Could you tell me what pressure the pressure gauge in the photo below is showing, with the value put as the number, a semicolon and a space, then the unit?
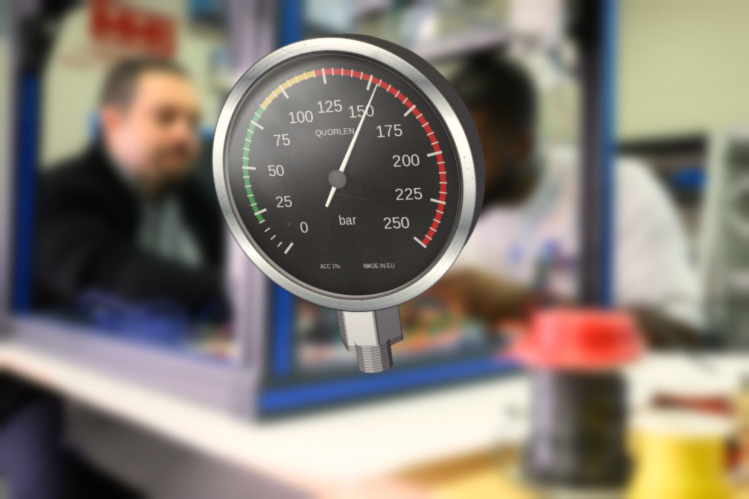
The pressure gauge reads 155; bar
